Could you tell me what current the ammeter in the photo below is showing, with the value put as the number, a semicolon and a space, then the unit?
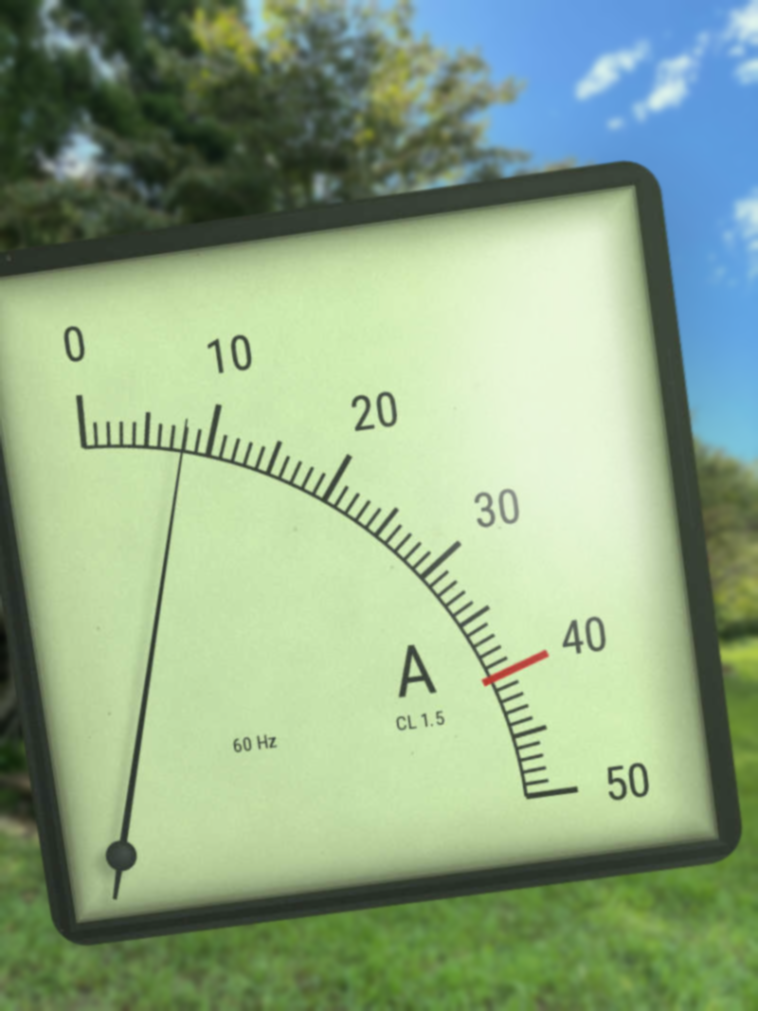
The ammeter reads 8; A
